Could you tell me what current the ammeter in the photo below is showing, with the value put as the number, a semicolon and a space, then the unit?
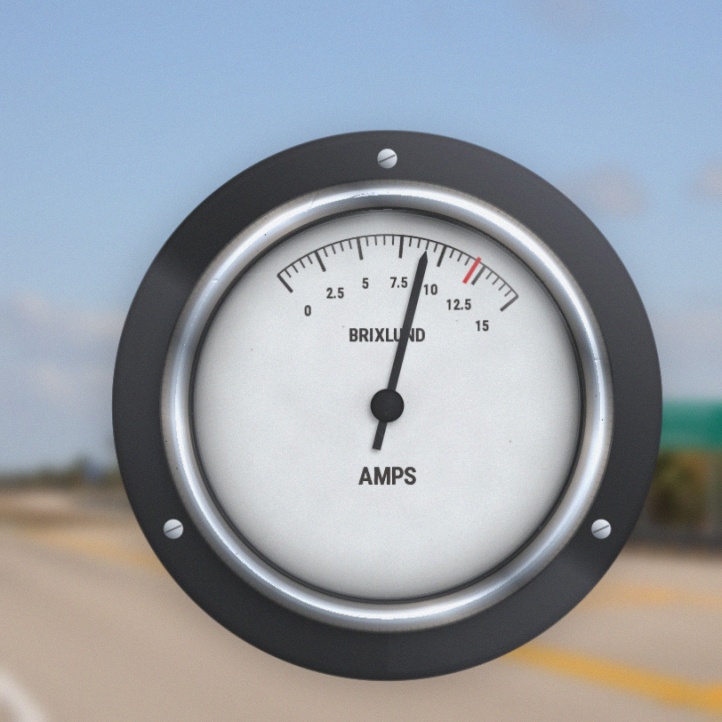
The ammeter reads 9; A
